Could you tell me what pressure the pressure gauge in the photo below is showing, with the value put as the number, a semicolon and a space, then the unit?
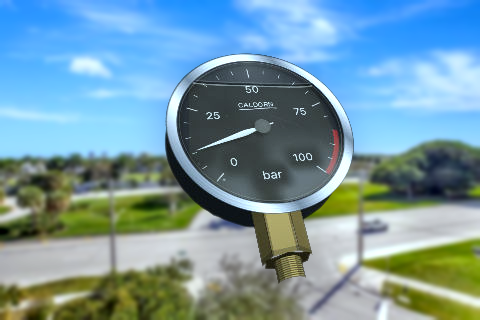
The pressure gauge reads 10; bar
